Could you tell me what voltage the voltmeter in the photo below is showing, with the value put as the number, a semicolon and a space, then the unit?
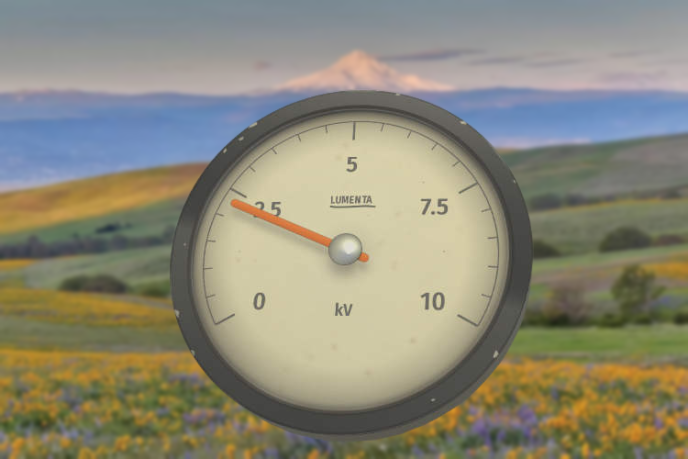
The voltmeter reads 2.25; kV
